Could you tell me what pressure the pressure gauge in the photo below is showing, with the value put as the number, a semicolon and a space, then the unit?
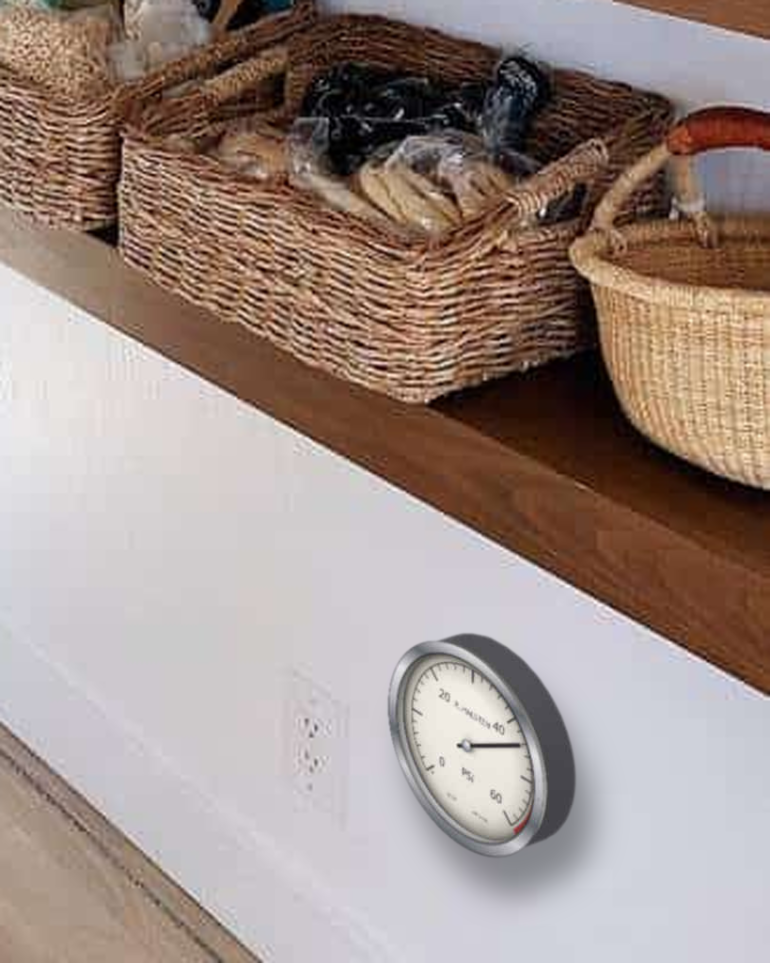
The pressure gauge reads 44; psi
